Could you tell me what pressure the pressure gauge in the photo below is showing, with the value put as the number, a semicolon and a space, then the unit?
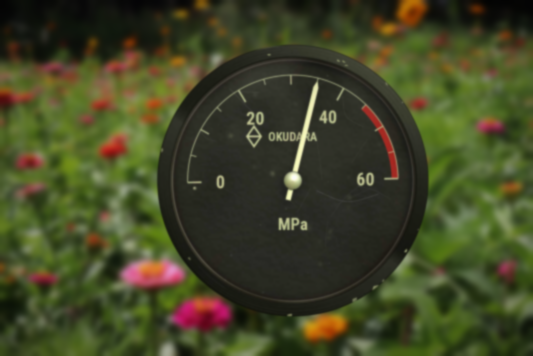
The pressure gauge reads 35; MPa
